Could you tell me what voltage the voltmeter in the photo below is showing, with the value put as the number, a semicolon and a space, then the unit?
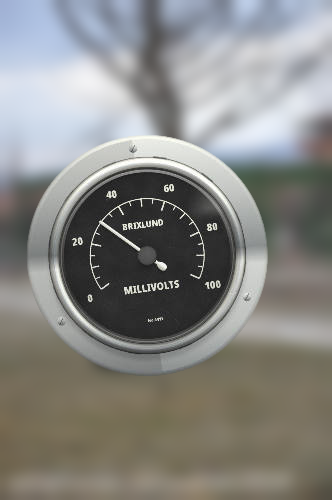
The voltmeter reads 30; mV
